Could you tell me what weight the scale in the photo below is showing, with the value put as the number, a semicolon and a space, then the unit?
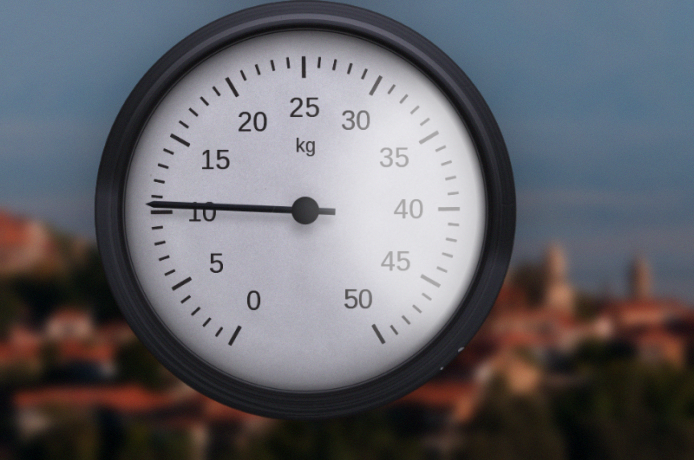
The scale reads 10.5; kg
